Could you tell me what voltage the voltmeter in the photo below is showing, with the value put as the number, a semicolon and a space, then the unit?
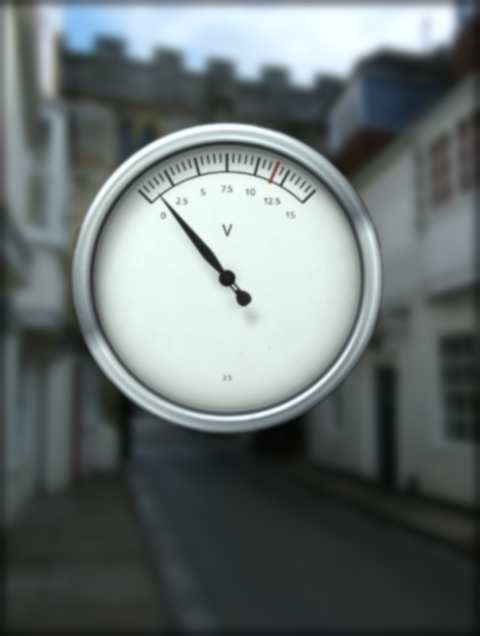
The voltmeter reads 1; V
